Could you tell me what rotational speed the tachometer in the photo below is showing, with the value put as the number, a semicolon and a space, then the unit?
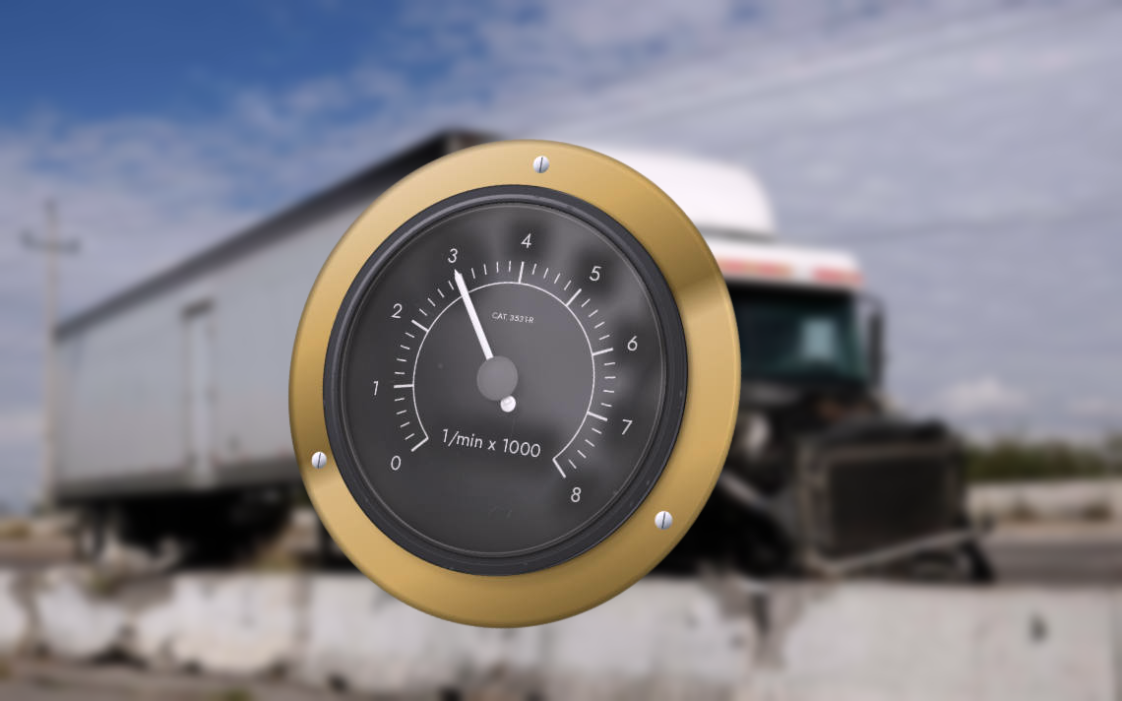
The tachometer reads 3000; rpm
